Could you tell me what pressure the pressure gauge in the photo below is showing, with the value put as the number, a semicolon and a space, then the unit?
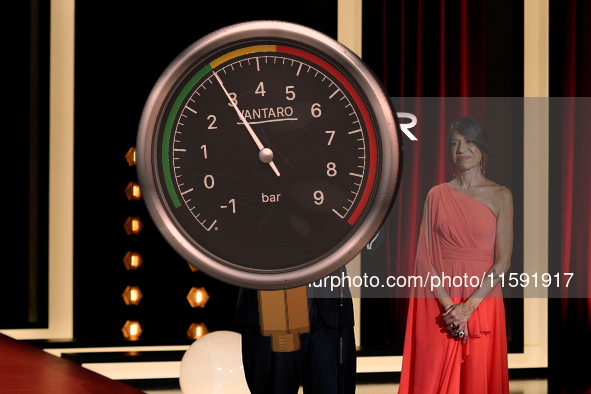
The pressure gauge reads 3; bar
